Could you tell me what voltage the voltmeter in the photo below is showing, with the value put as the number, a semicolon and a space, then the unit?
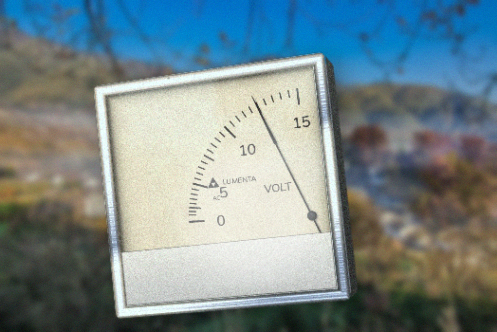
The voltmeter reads 12.5; V
